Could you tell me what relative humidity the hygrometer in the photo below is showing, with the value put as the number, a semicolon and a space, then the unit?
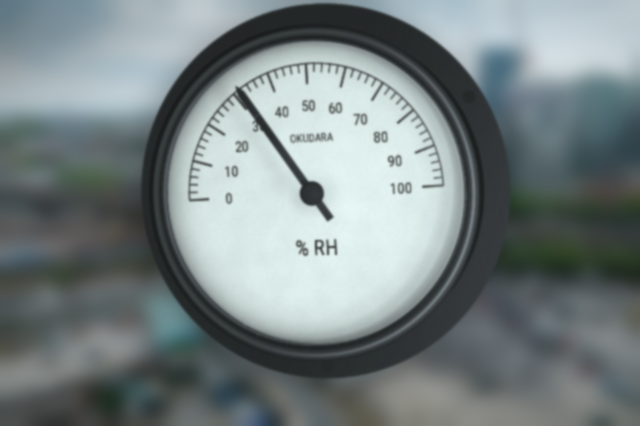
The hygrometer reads 32; %
